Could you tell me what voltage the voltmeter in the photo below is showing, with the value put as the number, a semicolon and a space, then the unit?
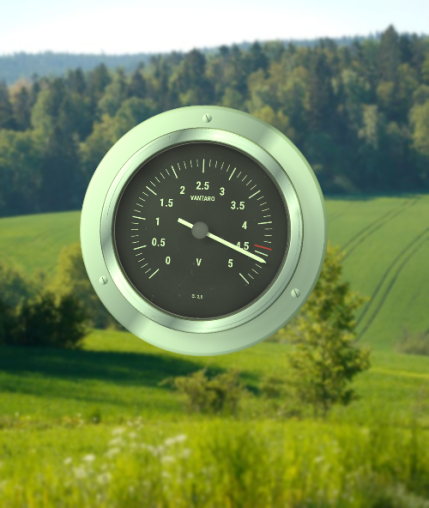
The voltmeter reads 4.6; V
